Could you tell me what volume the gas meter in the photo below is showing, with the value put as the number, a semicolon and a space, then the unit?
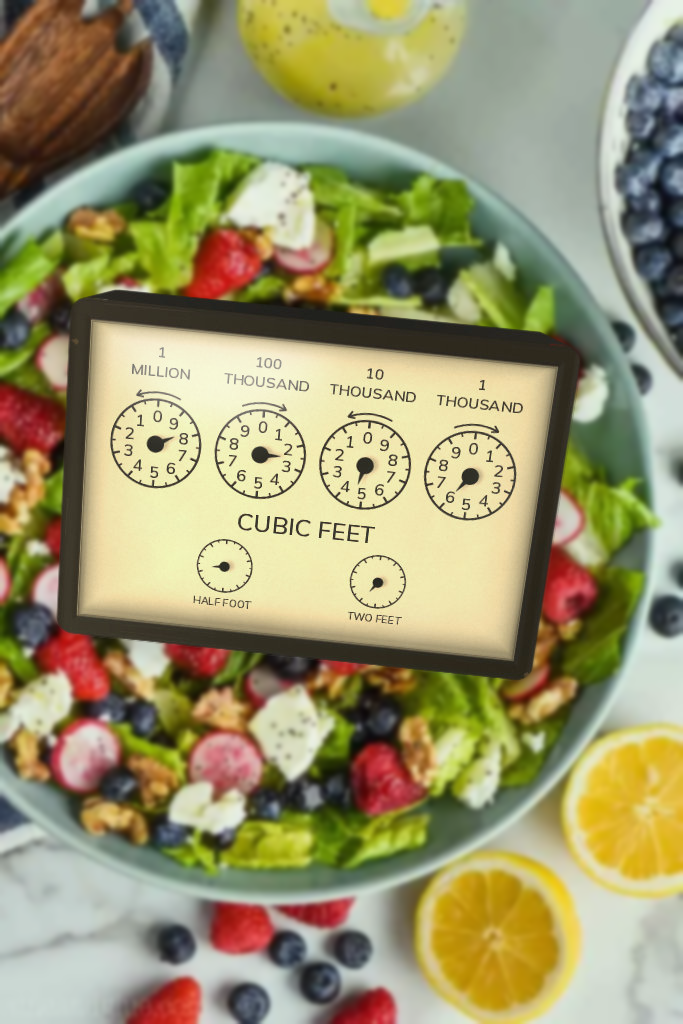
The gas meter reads 824600; ft³
